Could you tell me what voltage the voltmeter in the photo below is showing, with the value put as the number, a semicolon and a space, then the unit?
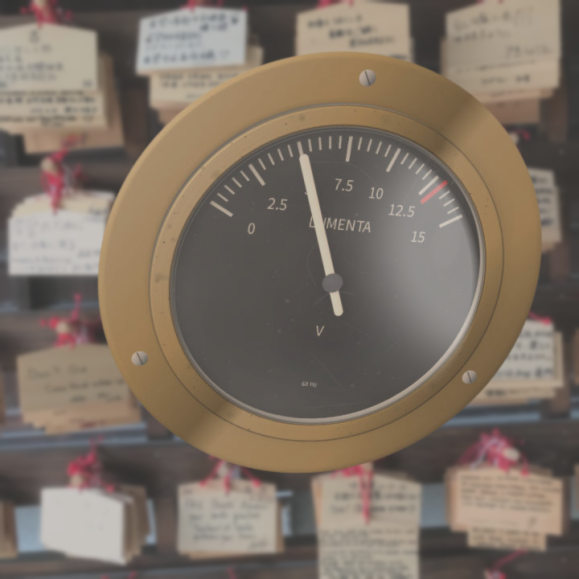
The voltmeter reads 5; V
